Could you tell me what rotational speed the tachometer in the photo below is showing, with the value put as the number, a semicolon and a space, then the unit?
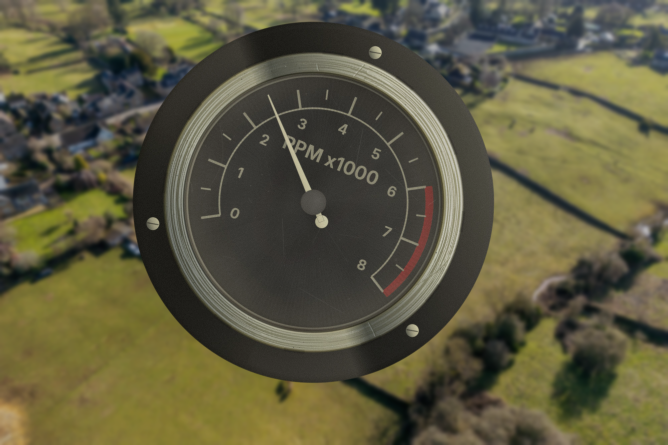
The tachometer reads 2500; rpm
